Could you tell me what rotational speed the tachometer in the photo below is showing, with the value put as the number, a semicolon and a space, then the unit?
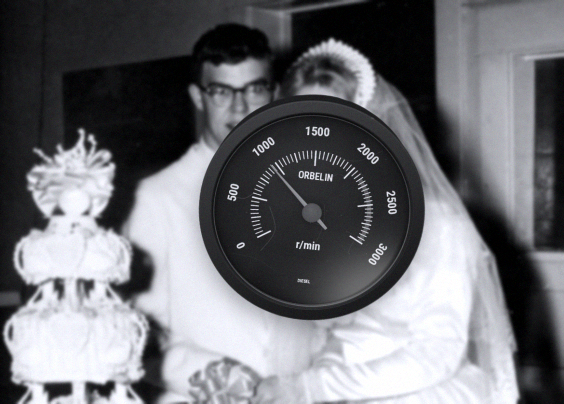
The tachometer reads 950; rpm
